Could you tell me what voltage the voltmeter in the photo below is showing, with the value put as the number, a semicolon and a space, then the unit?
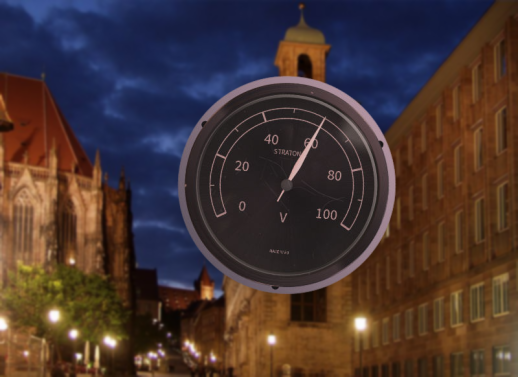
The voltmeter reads 60; V
